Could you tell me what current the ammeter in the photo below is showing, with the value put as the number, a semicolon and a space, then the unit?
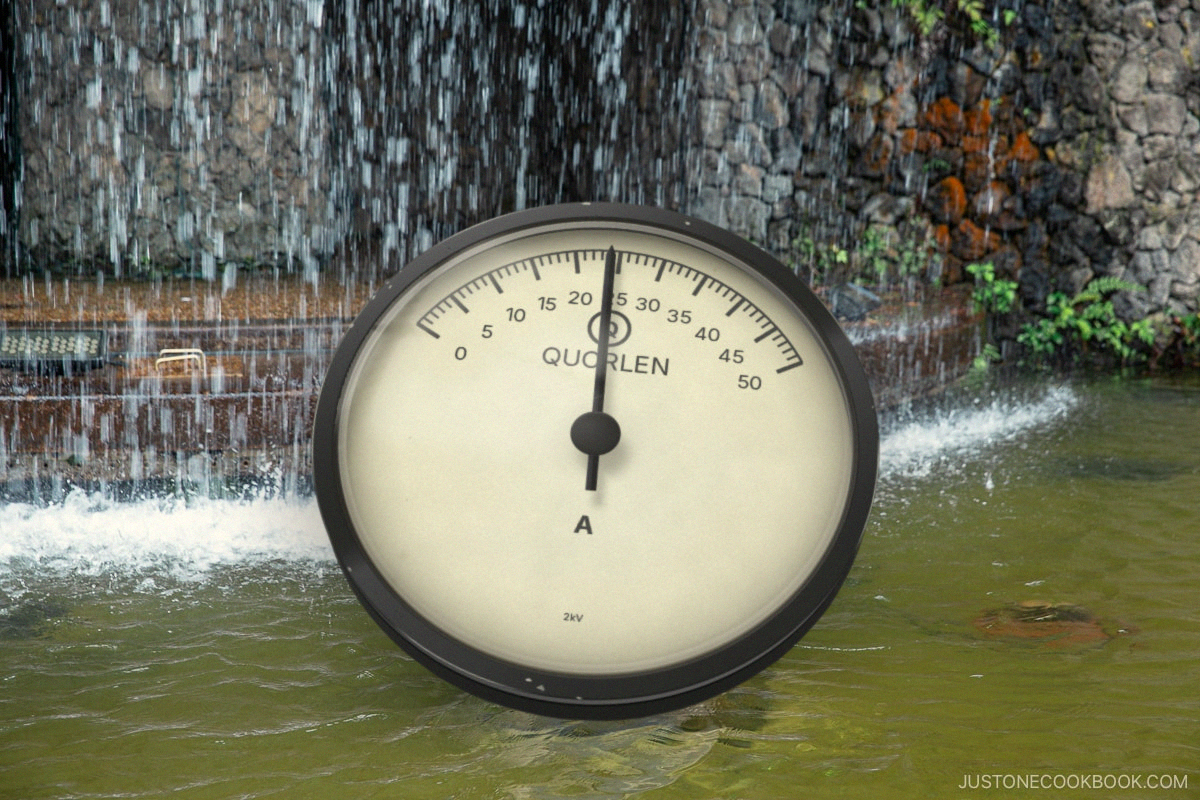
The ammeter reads 24; A
